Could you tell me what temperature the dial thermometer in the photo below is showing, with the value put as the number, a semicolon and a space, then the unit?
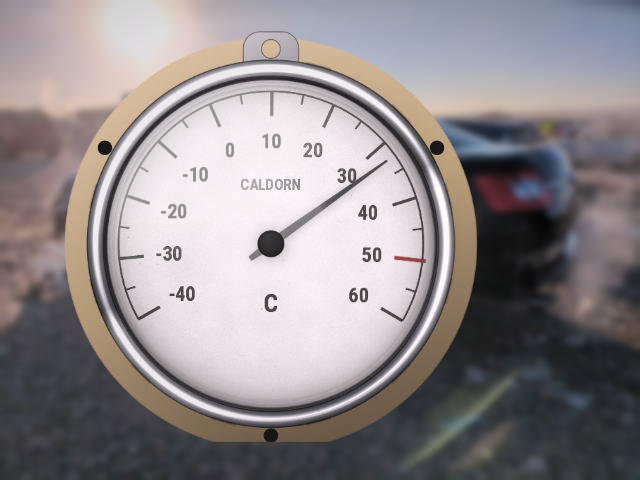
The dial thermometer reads 32.5; °C
